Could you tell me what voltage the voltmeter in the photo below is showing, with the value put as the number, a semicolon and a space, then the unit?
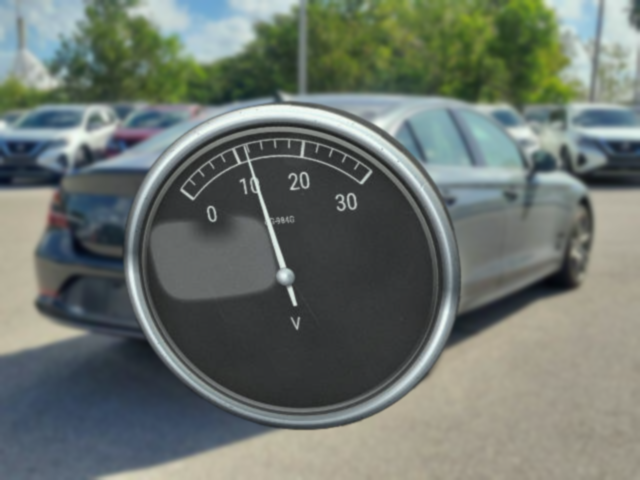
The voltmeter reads 12; V
